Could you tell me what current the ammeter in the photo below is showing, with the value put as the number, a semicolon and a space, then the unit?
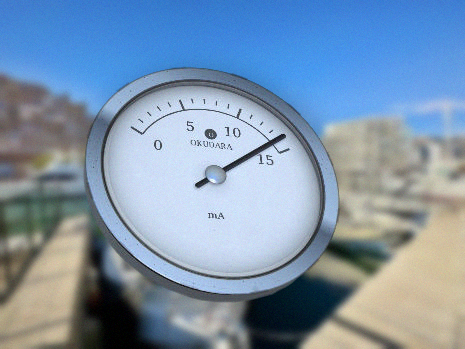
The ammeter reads 14; mA
